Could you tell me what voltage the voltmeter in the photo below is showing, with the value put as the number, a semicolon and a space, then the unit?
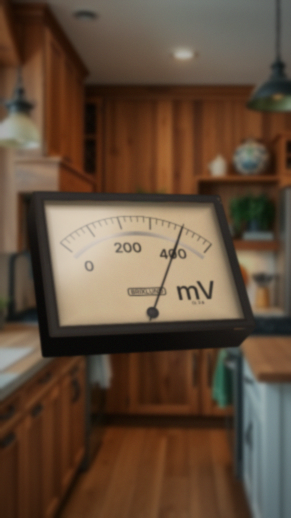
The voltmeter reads 400; mV
